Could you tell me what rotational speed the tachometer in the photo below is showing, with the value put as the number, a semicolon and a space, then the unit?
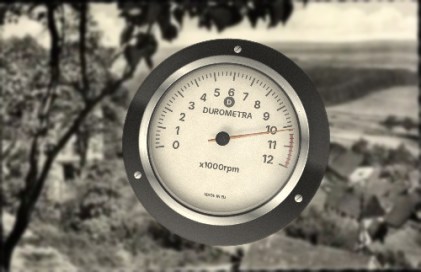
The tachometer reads 10200; rpm
